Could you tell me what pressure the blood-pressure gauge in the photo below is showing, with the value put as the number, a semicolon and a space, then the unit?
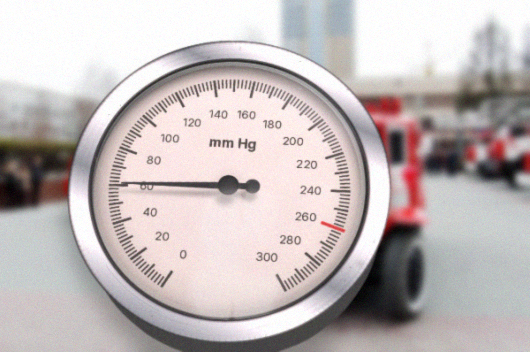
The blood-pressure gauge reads 60; mmHg
